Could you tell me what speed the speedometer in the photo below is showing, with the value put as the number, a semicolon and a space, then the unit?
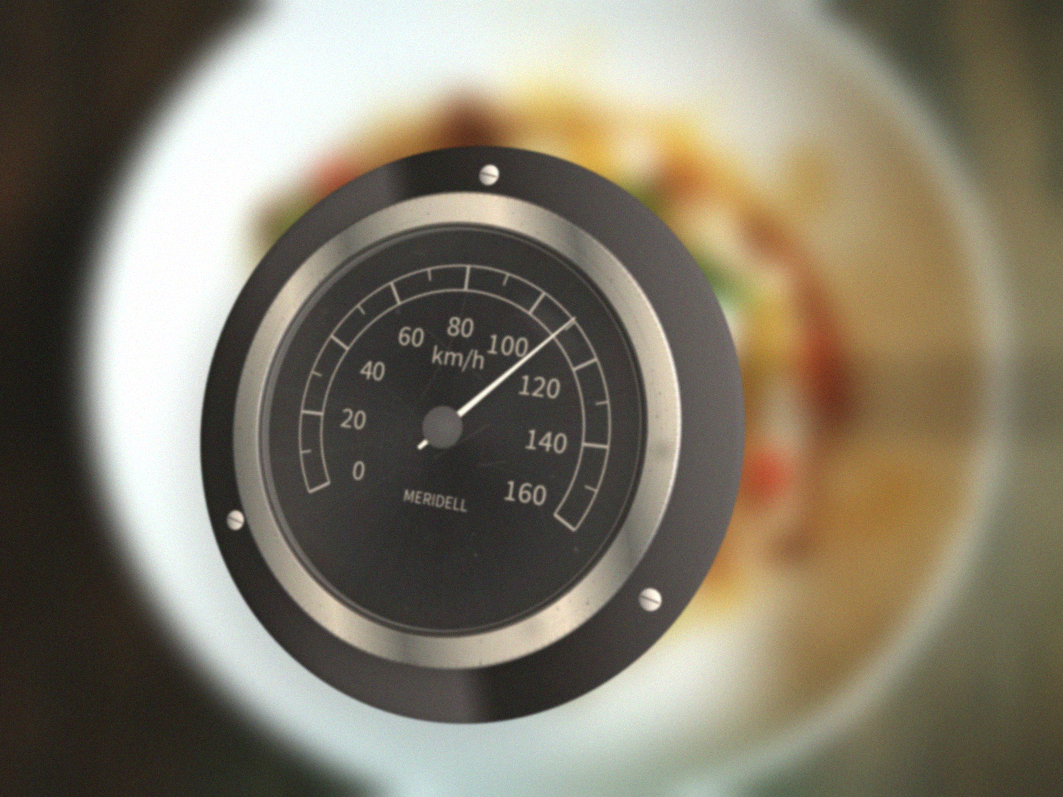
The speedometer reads 110; km/h
